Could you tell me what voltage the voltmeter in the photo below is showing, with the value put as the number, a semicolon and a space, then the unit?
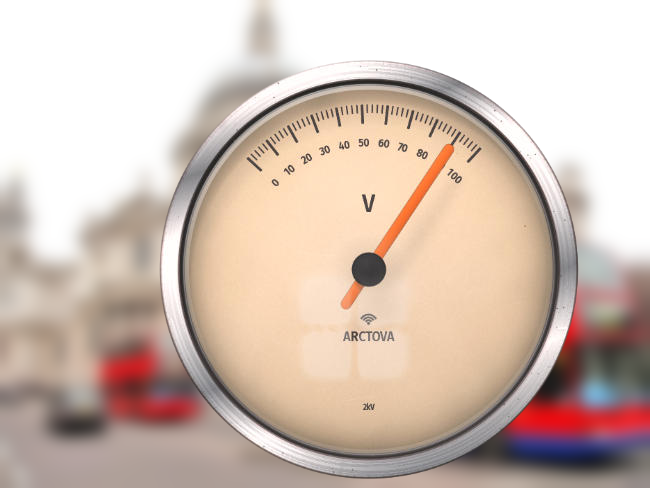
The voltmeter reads 90; V
